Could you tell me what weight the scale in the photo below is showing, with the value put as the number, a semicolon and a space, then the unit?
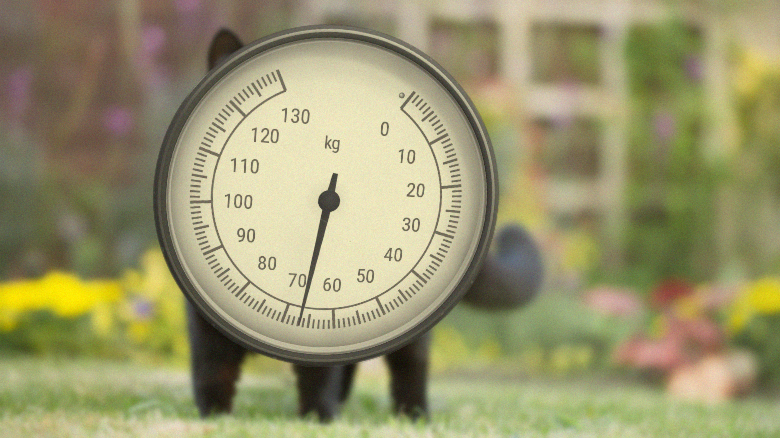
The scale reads 67; kg
